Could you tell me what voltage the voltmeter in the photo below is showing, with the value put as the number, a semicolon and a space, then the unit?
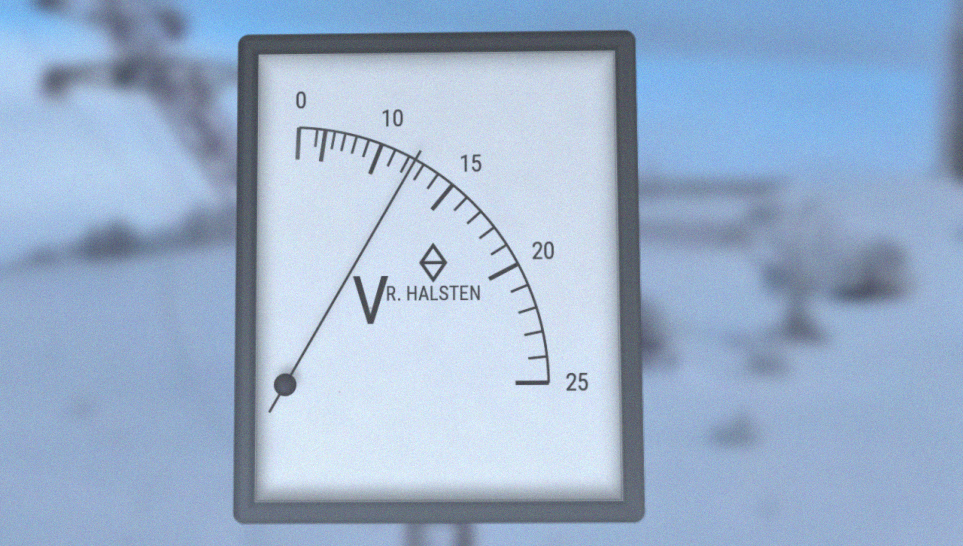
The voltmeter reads 12.5; V
